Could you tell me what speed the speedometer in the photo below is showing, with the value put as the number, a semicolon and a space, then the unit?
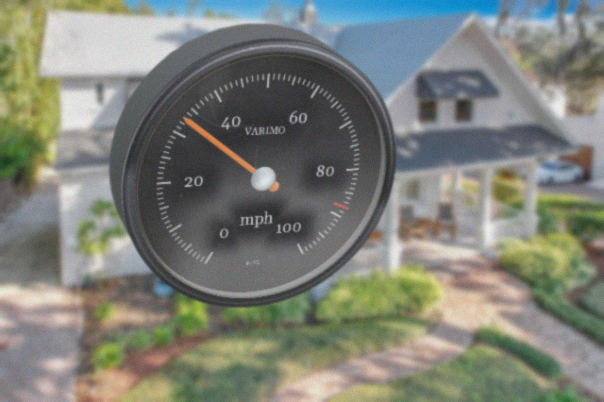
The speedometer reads 33; mph
